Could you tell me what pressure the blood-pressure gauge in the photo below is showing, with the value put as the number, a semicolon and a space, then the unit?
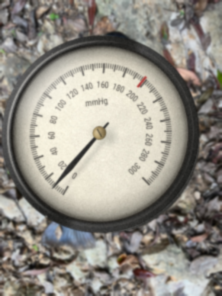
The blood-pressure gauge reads 10; mmHg
